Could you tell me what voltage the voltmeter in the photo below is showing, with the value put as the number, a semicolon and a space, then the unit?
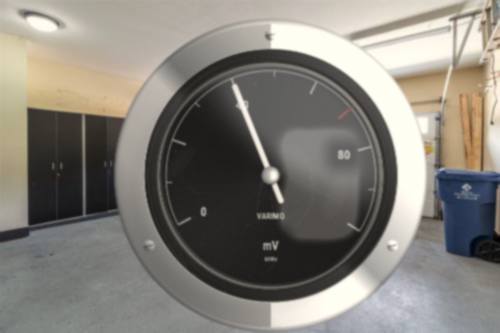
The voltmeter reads 40; mV
